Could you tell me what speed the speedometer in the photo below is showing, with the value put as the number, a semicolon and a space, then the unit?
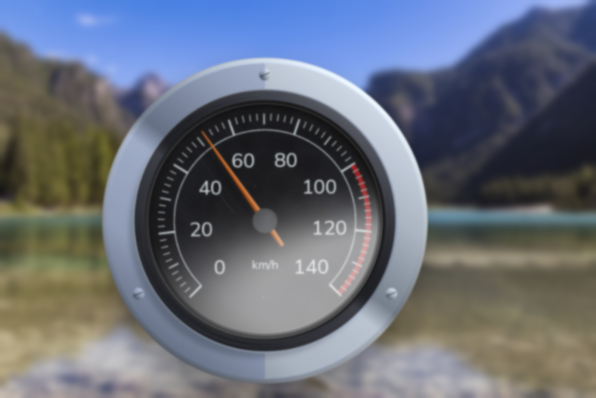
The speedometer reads 52; km/h
